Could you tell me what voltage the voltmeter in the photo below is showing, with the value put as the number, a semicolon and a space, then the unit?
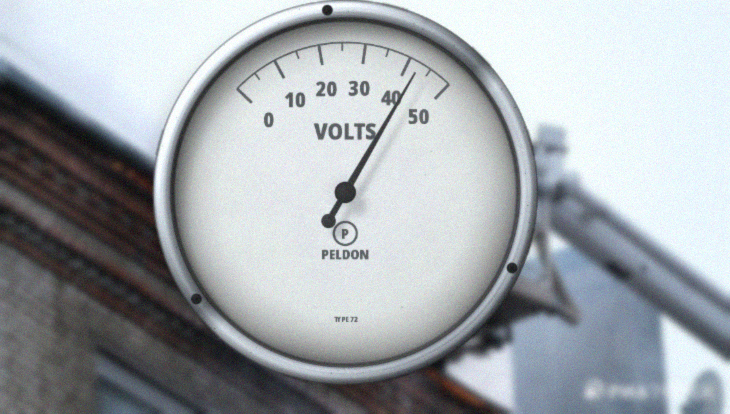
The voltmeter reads 42.5; V
